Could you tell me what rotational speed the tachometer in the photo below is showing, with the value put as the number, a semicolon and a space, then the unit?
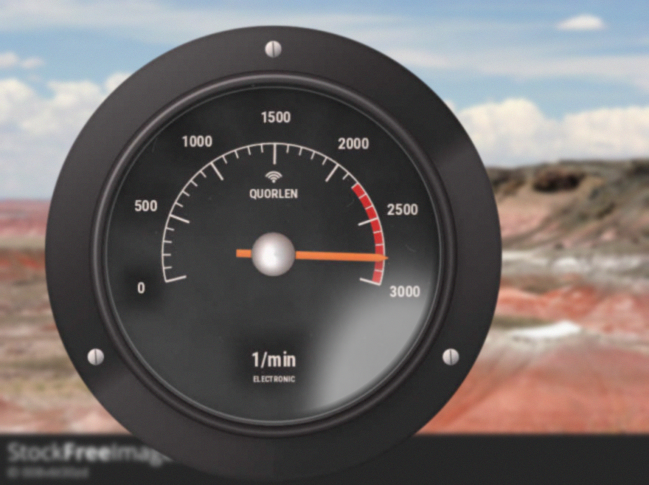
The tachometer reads 2800; rpm
